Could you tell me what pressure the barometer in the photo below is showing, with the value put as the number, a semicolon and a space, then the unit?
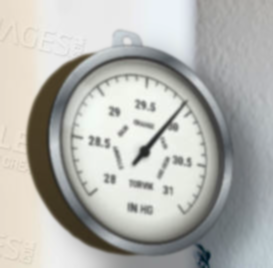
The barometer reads 29.9; inHg
